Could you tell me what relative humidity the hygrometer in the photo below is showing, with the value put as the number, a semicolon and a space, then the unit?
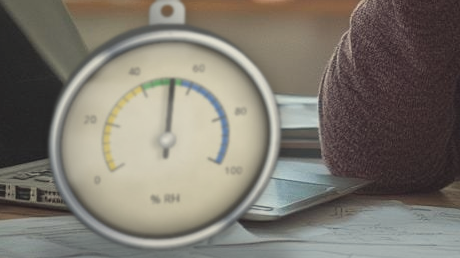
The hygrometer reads 52; %
